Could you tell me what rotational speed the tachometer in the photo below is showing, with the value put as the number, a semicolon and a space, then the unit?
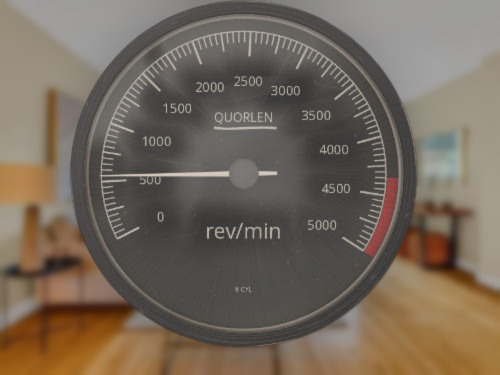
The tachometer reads 550; rpm
